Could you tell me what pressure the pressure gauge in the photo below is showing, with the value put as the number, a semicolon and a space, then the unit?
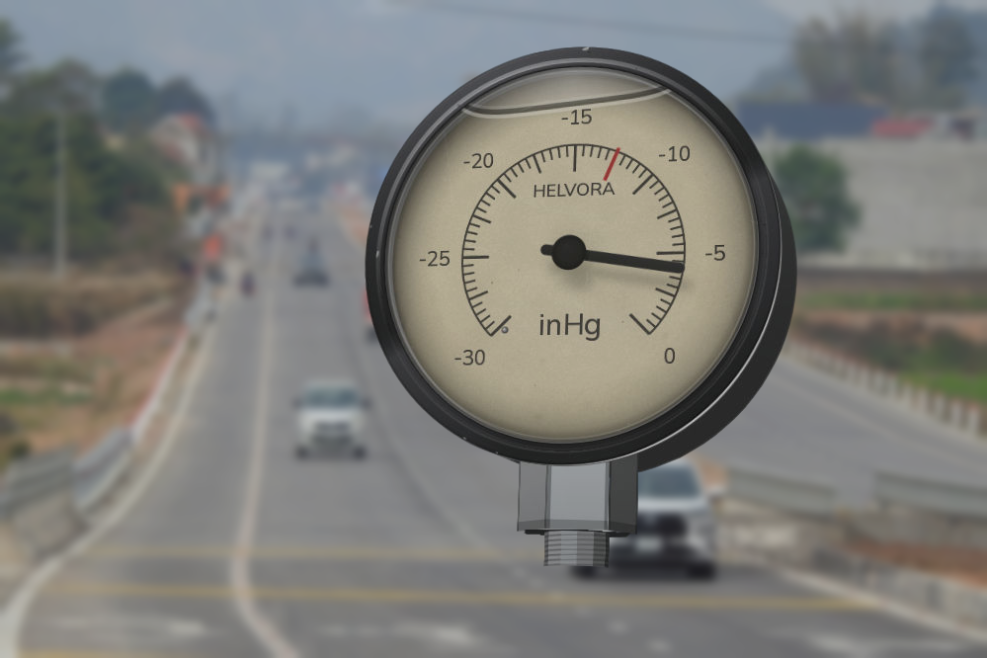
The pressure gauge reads -4; inHg
